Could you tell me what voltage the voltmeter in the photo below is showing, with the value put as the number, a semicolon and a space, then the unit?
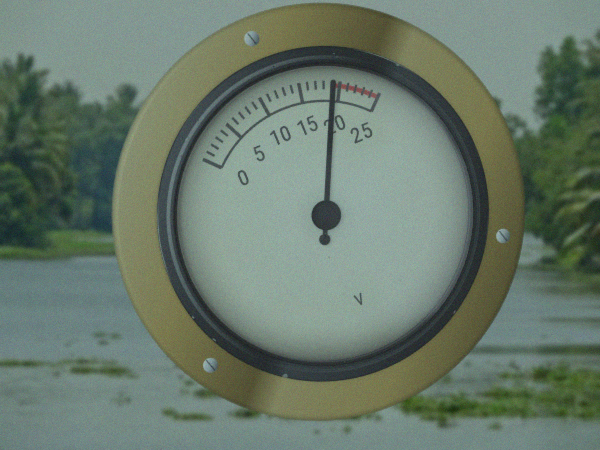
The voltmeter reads 19; V
